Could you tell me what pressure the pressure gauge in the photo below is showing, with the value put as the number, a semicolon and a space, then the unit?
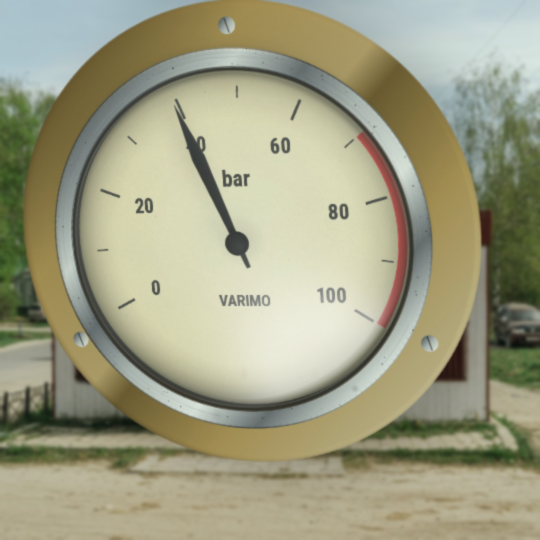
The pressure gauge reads 40; bar
